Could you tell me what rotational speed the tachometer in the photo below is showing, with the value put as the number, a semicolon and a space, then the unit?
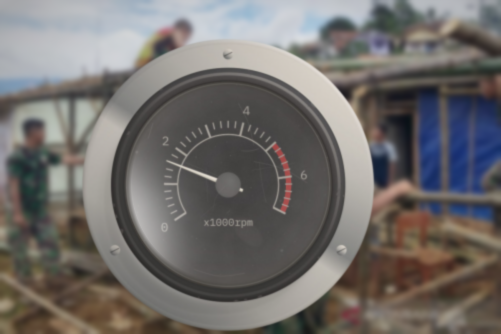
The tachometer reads 1600; rpm
